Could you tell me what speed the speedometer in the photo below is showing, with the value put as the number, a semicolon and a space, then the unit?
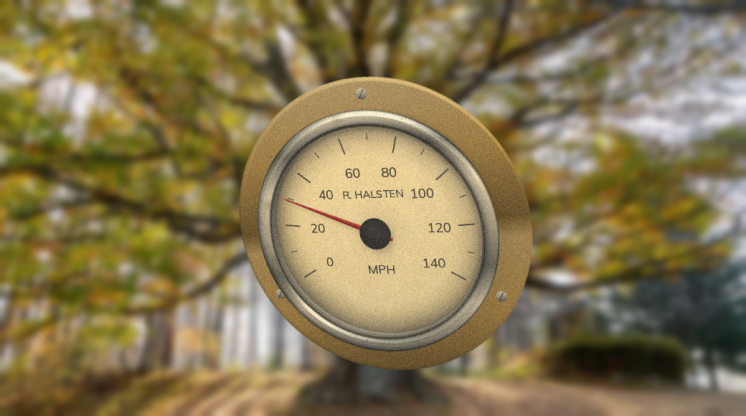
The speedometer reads 30; mph
